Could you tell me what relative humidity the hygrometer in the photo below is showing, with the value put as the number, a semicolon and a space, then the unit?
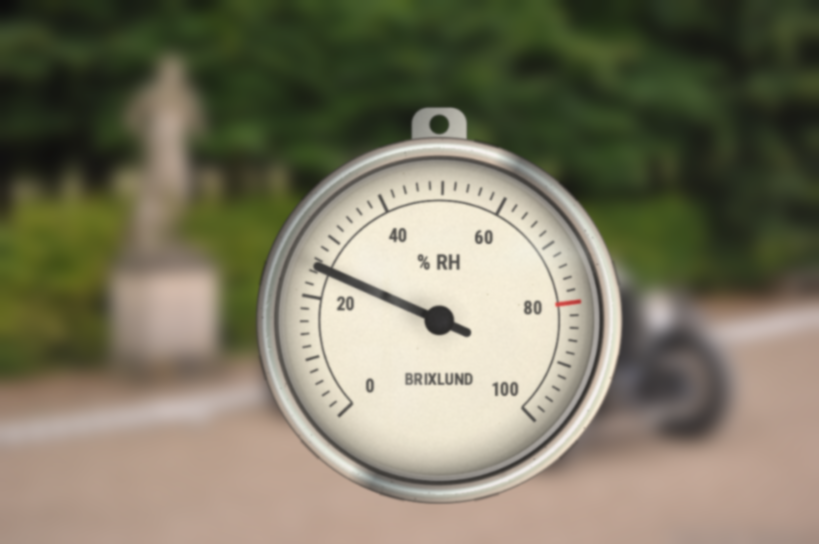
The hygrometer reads 25; %
